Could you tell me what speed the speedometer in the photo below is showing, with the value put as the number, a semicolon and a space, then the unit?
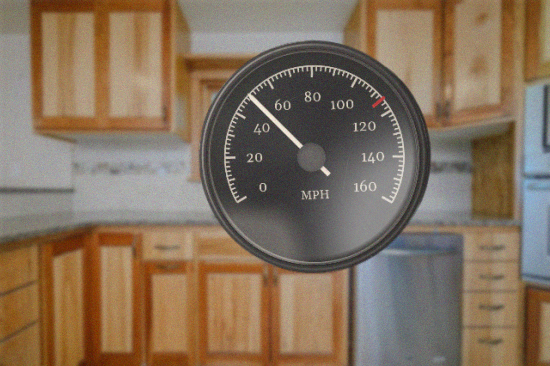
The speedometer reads 50; mph
